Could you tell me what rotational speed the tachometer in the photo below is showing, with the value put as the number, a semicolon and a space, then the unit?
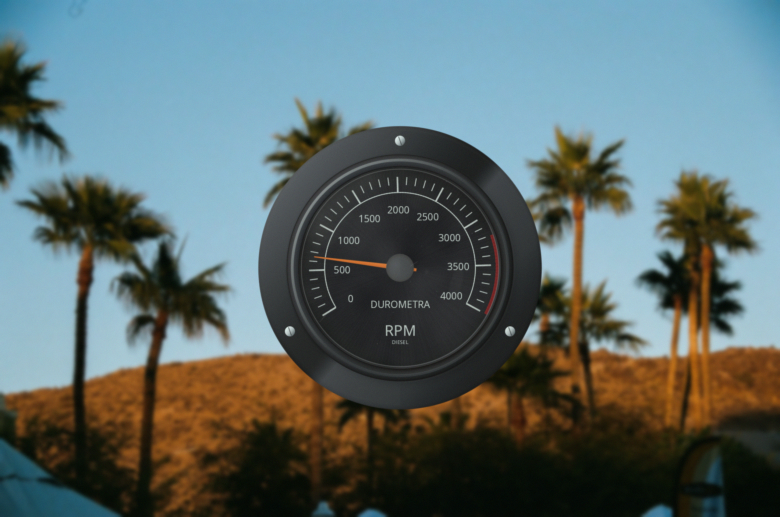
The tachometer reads 650; rpm
